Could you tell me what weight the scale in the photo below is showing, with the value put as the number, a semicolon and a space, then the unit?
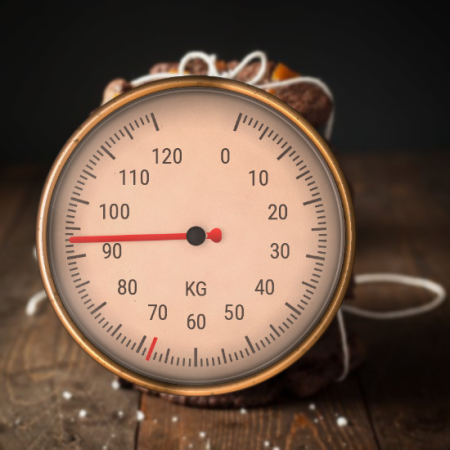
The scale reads 93; kg
